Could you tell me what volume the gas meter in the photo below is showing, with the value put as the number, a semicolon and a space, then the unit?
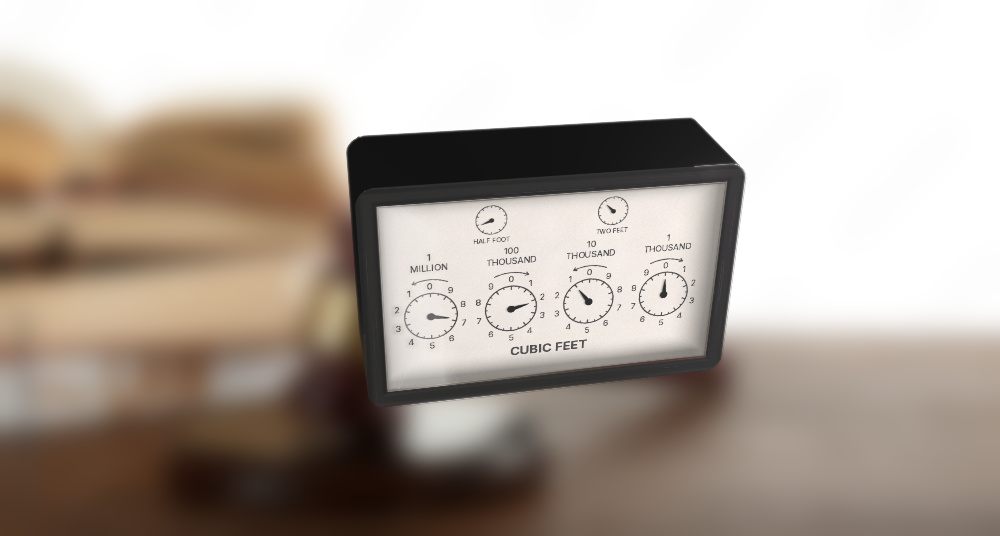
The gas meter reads 721000; ft³
